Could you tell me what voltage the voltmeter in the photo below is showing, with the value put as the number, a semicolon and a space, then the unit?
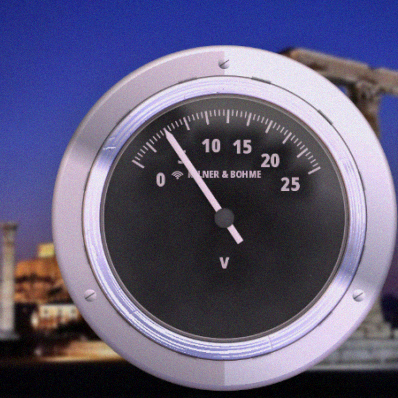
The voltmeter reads 5; V
